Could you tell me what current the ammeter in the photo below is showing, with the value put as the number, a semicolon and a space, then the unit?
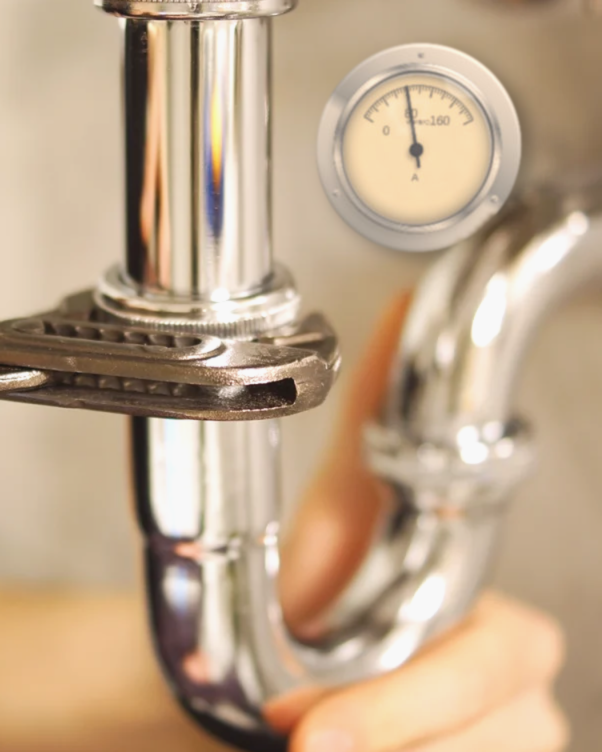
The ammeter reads 80; A
